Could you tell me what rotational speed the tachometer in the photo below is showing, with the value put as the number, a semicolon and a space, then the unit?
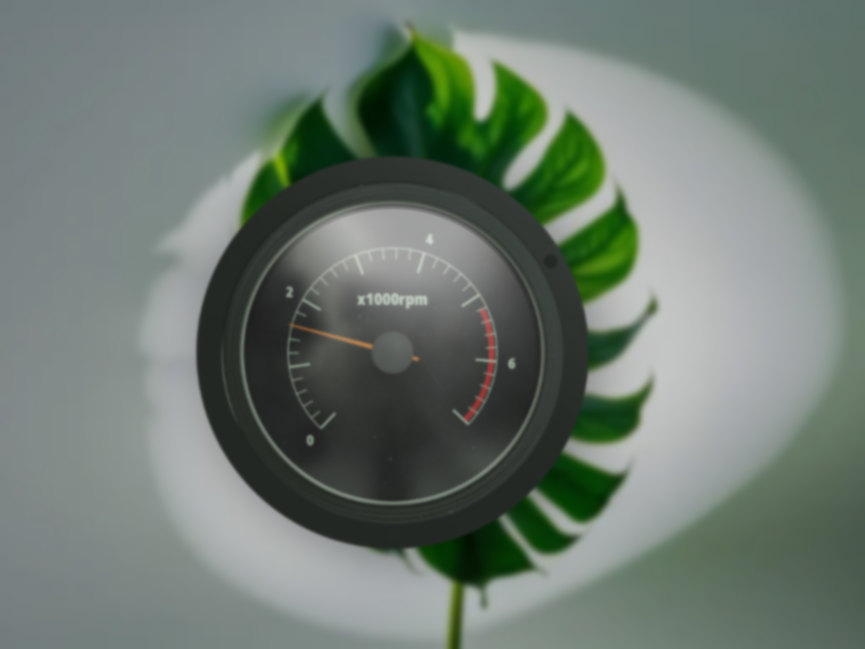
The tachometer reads 1600; rpm
